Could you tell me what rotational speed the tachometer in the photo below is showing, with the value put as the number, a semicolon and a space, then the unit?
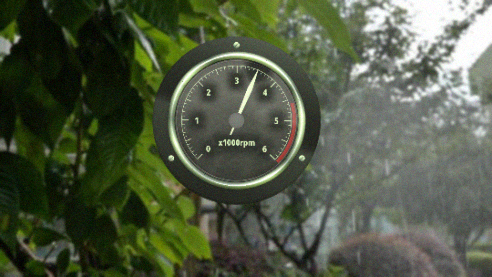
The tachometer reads 3500; rpm
